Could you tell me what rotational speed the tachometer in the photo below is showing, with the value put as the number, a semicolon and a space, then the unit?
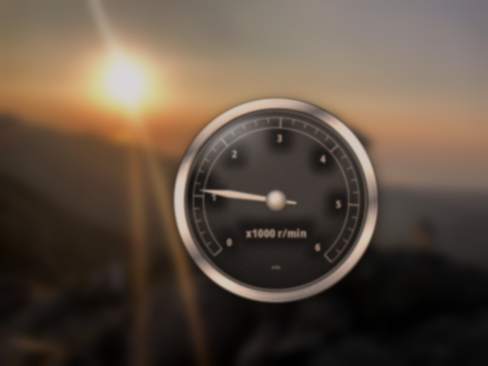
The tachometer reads 1100; rpm
